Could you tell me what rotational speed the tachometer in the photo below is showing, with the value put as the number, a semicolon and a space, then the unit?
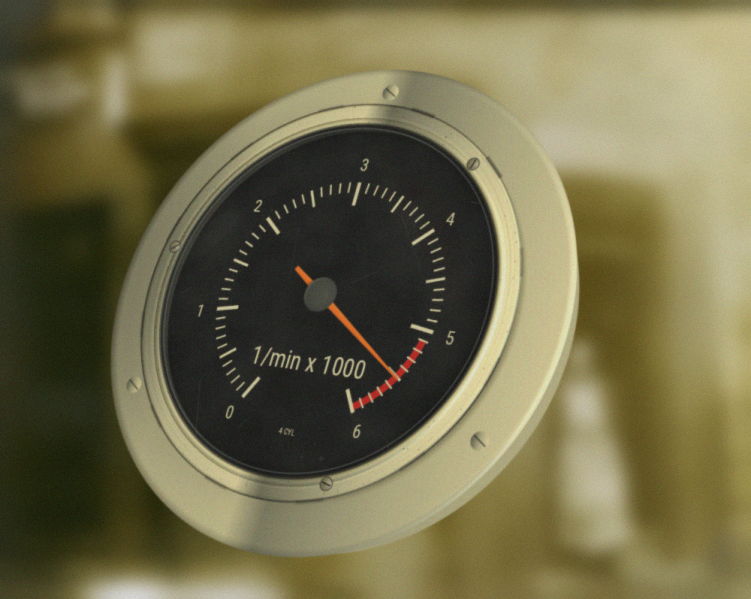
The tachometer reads 5500; rpm
